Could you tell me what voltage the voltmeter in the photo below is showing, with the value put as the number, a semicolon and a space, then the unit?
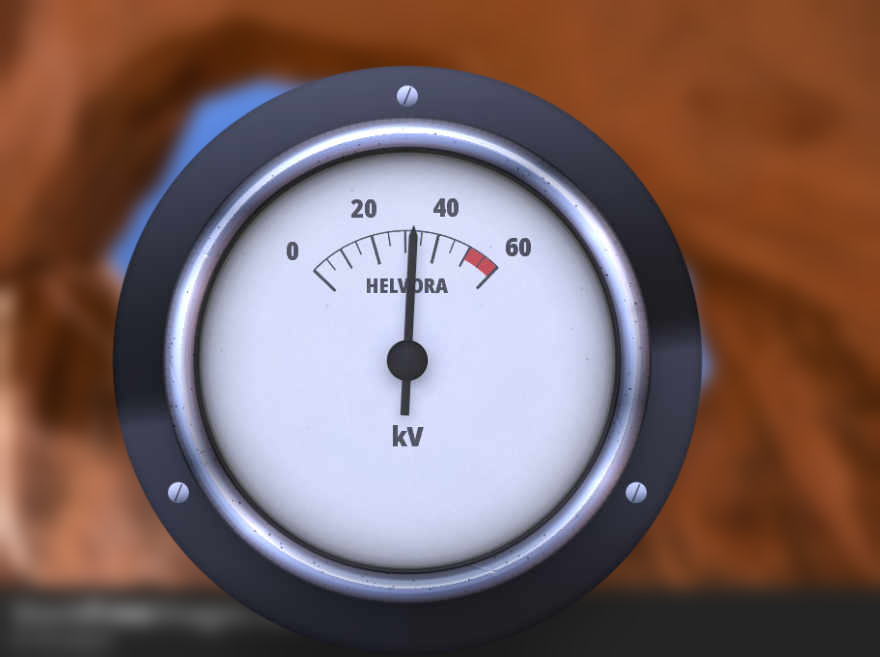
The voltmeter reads 32.5; kV
